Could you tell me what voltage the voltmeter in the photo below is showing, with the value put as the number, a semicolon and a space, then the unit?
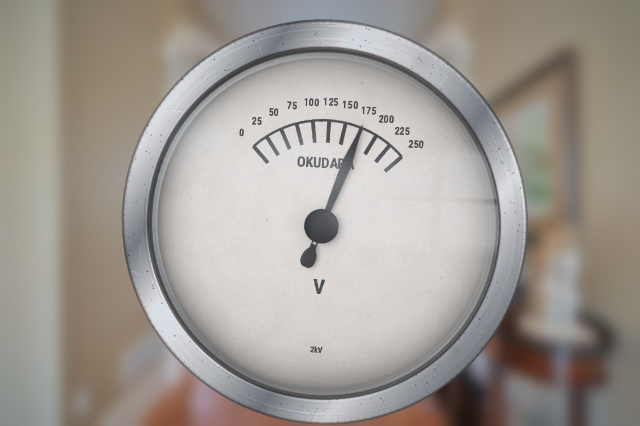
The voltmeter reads 175; V
